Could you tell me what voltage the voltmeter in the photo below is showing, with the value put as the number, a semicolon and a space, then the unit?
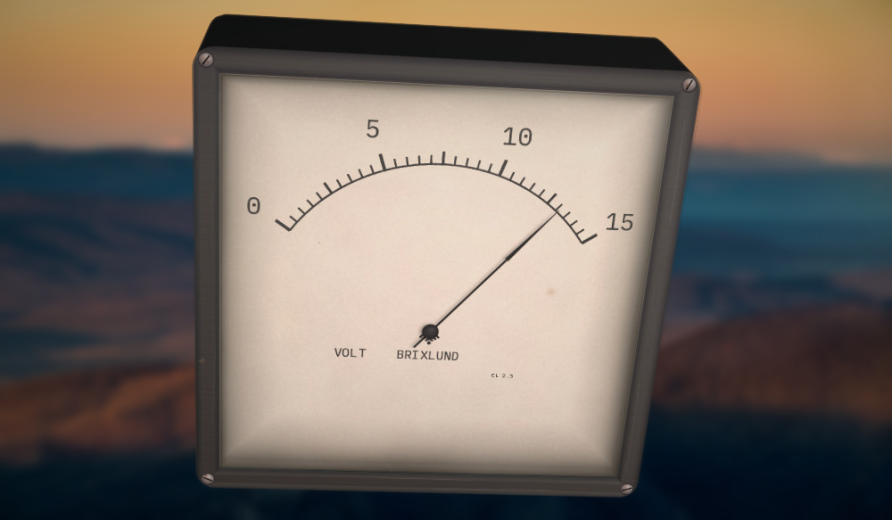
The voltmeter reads 13; V
